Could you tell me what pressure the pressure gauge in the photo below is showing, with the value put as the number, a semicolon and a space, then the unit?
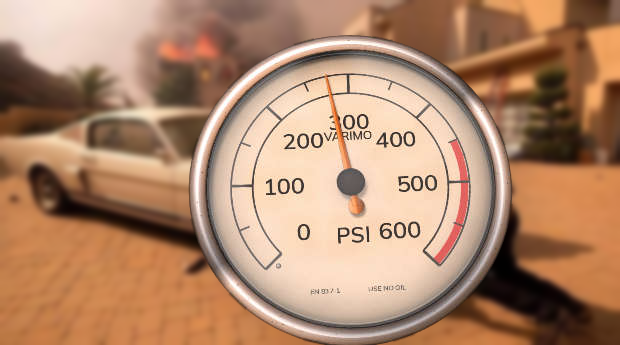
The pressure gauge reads 275; psi
